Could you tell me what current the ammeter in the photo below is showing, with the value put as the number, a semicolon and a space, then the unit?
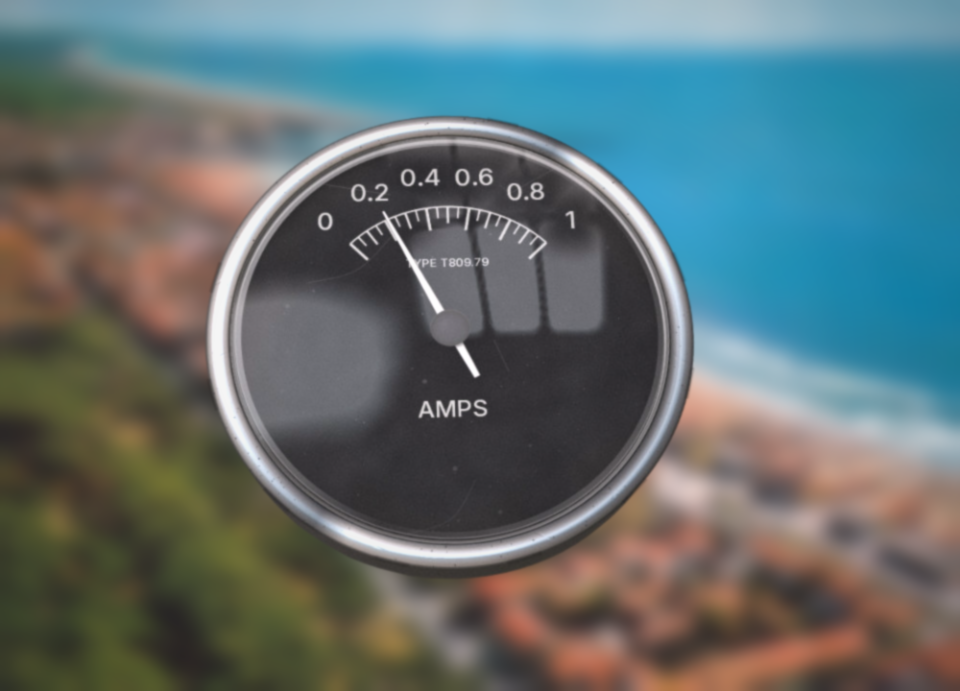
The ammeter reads 0.2; A
